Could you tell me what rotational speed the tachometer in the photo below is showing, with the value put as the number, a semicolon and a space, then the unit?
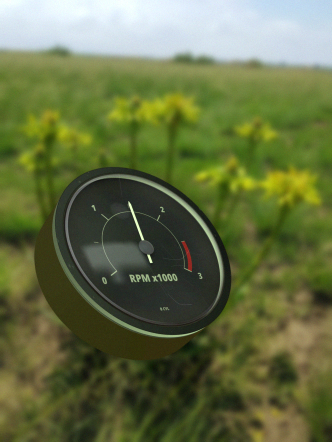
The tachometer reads 1500; rpm
